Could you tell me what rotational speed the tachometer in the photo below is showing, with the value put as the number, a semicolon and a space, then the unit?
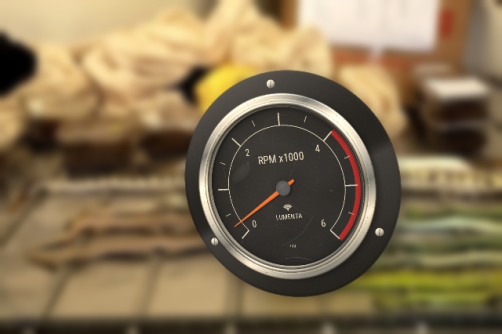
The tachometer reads 250; rpm
